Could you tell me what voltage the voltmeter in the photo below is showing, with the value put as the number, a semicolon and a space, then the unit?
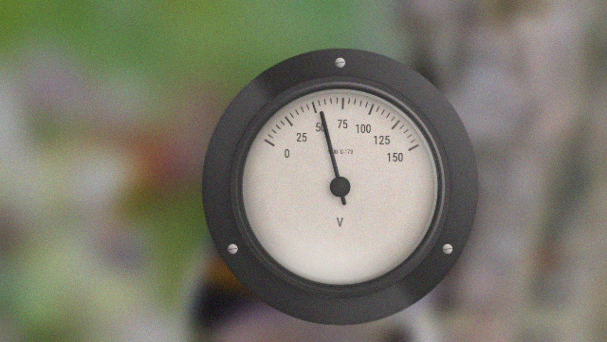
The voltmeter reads 55; V
